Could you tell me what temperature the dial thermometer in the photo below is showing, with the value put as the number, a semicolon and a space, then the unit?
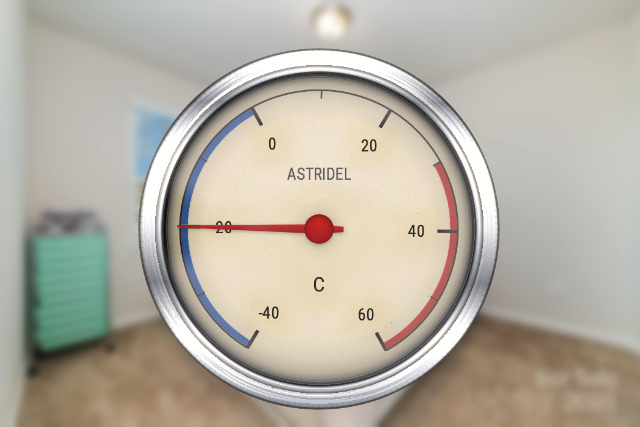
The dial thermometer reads -20; °C
